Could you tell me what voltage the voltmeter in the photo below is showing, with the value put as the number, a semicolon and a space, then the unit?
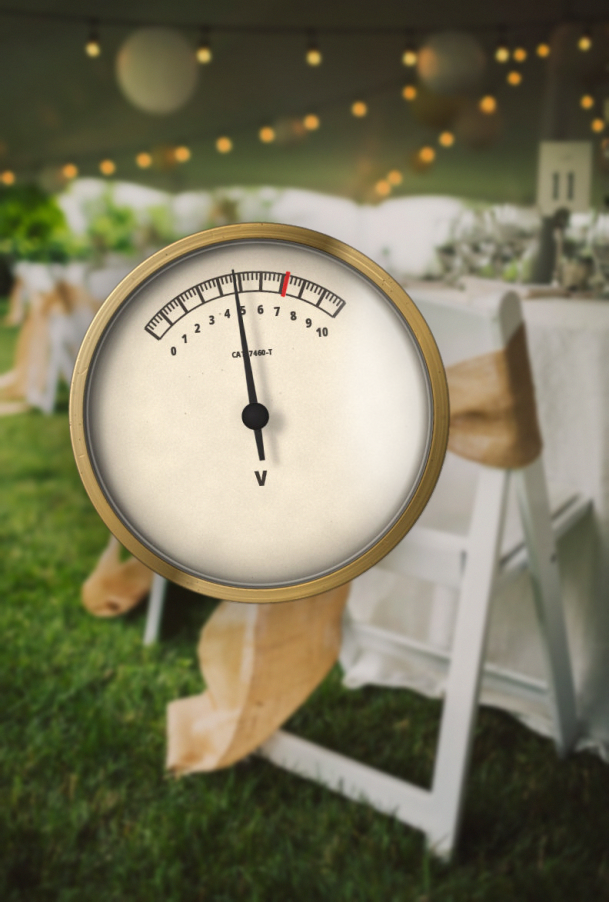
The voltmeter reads 4.8; V
